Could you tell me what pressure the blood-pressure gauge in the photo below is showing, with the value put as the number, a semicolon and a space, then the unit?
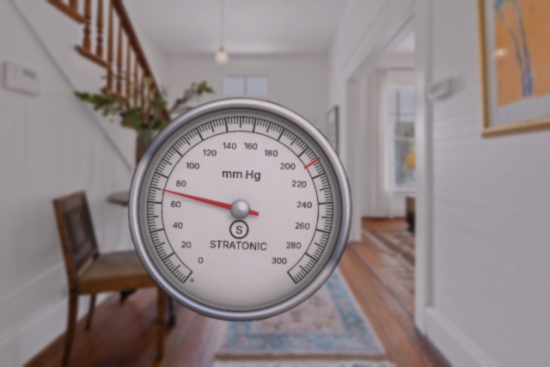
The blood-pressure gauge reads 70; mmHg
